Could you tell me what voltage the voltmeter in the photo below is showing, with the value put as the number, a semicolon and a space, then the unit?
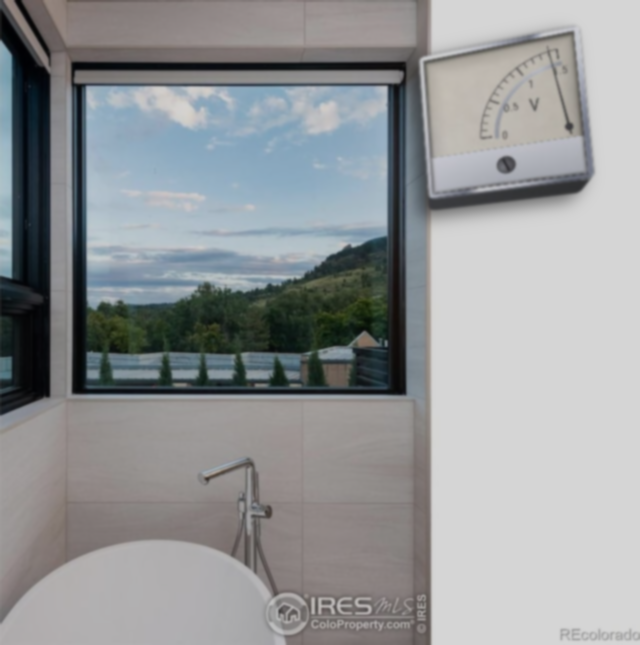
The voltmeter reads 1.4; V
